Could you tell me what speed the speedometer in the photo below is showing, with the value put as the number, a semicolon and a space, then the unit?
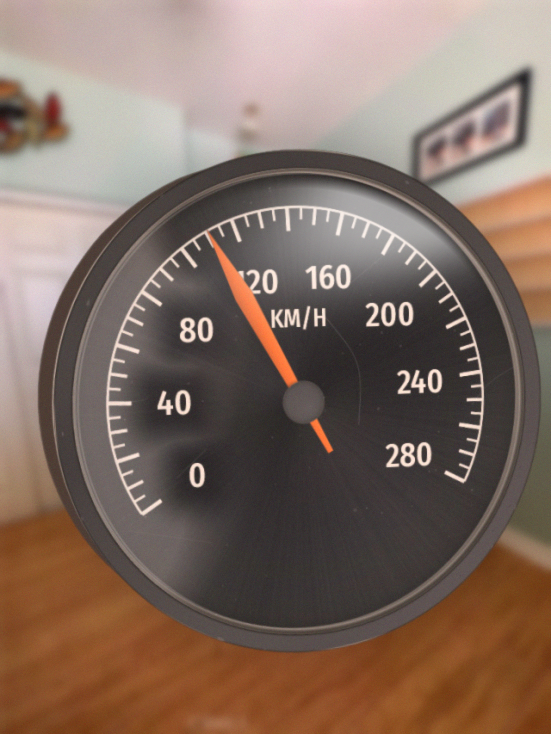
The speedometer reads 110; km/h
